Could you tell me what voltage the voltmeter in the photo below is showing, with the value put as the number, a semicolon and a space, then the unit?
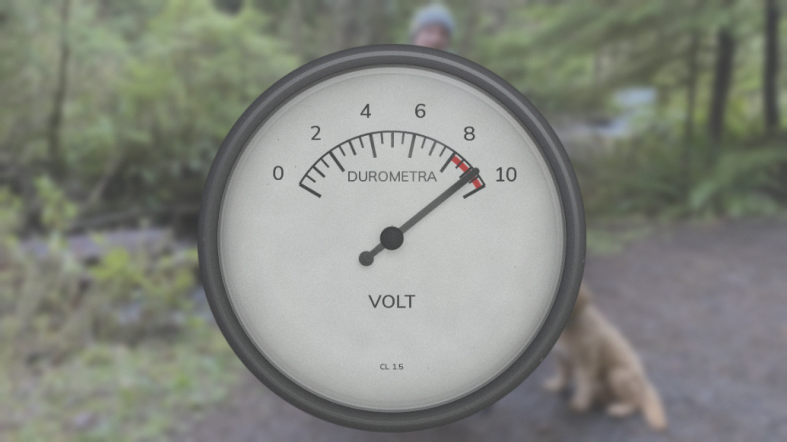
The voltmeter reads 9.25; V
